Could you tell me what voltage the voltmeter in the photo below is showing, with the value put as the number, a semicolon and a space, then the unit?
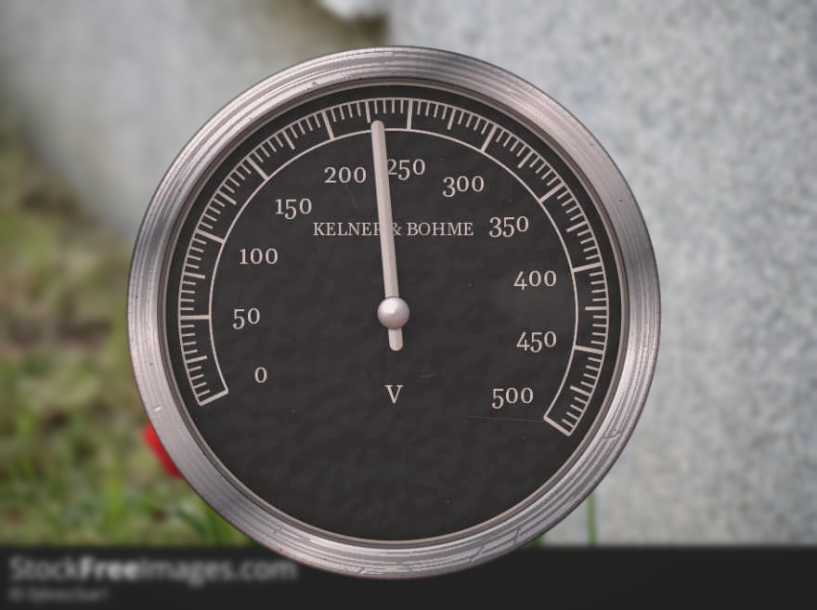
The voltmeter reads 230; V
